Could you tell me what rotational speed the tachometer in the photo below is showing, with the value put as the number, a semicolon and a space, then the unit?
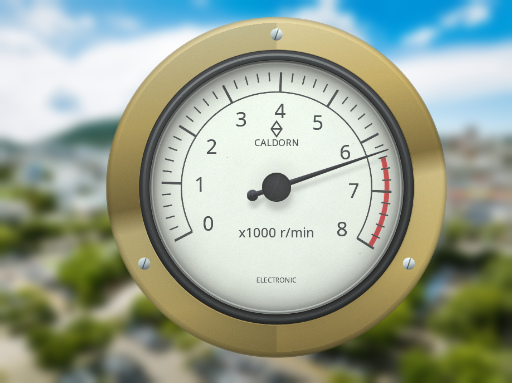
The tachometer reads 6300; rpm
